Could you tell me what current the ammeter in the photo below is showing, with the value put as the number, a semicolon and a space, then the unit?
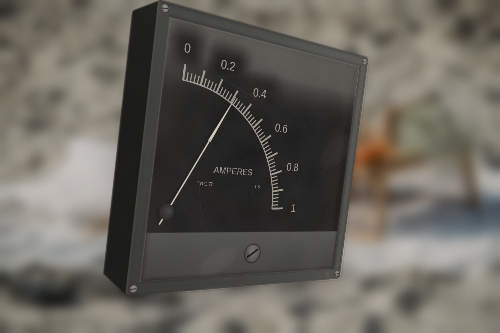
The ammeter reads 0.3; A
